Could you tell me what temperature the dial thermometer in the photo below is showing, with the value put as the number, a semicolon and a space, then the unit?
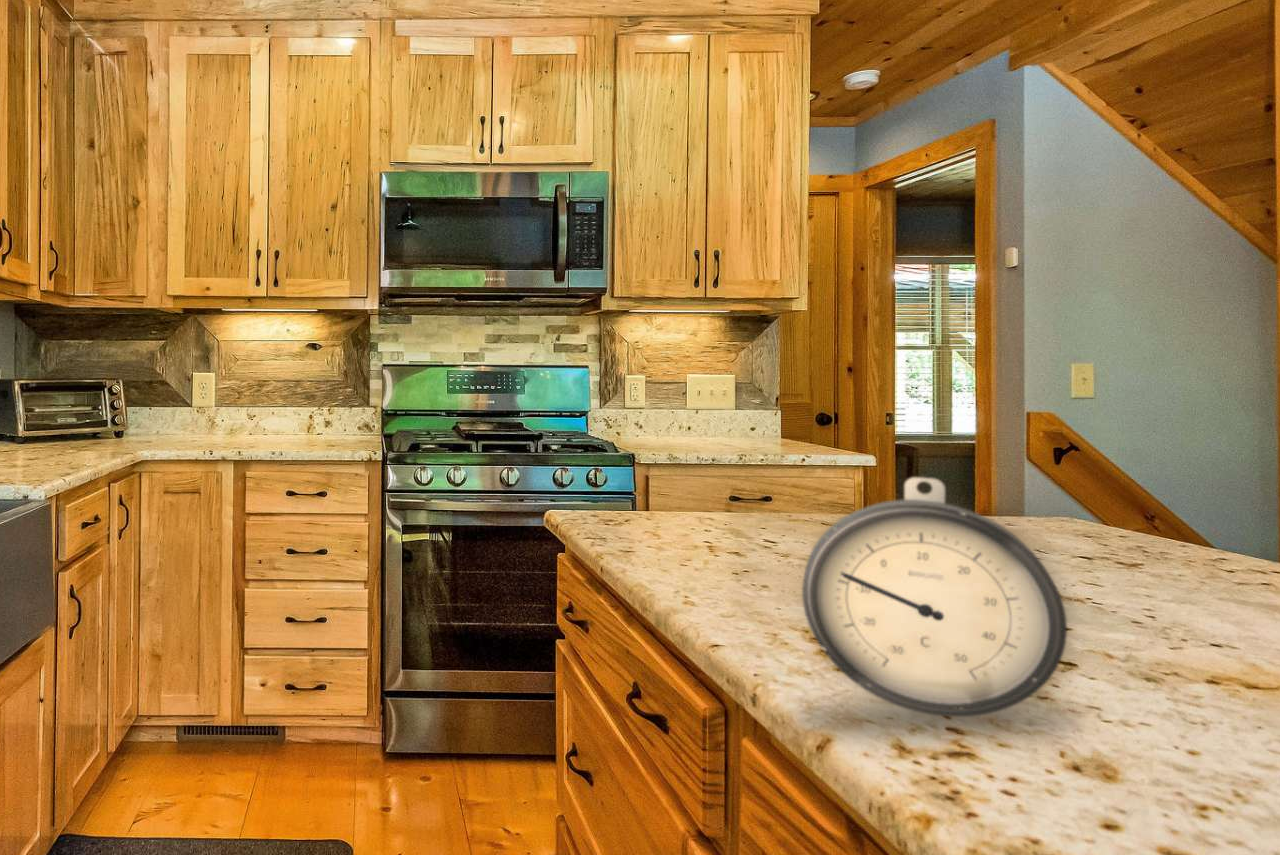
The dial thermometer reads -8; °C
